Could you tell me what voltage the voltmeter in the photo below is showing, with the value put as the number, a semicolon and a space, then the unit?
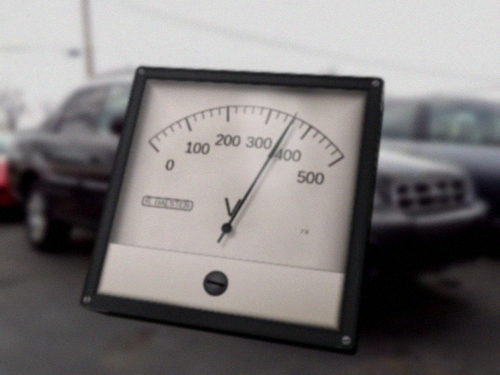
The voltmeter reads 360; V
